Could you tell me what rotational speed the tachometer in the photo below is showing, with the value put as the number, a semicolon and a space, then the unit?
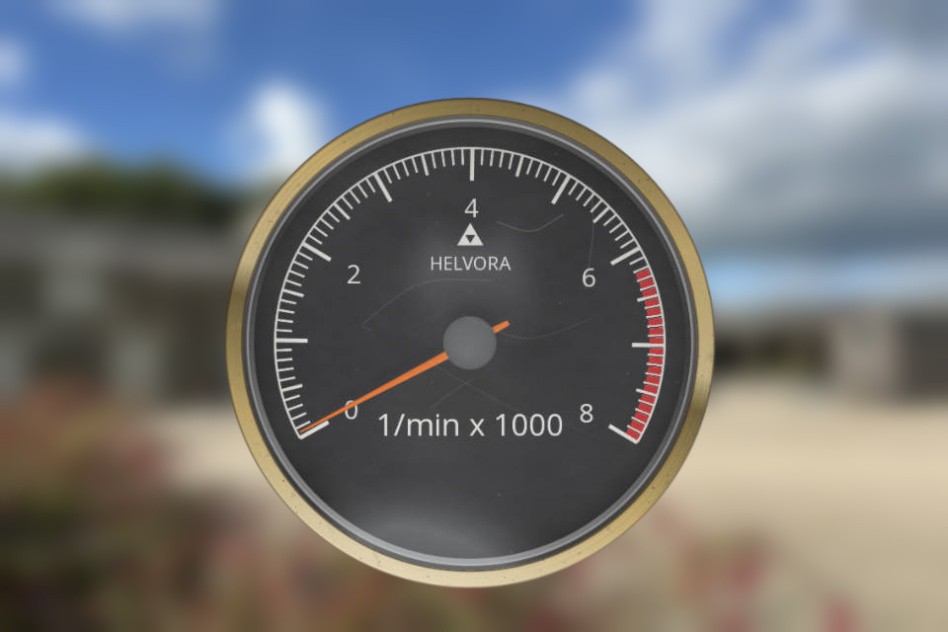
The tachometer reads 50; rpm
